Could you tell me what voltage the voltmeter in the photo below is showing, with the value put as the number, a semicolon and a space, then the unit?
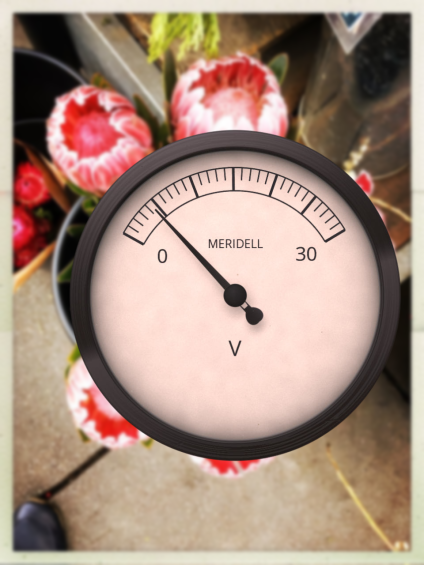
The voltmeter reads 4.5; V
